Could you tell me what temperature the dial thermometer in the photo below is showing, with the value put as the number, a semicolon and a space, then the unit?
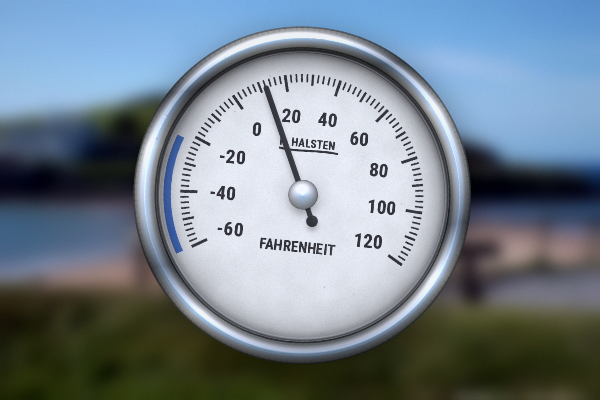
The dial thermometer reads 12; °F
